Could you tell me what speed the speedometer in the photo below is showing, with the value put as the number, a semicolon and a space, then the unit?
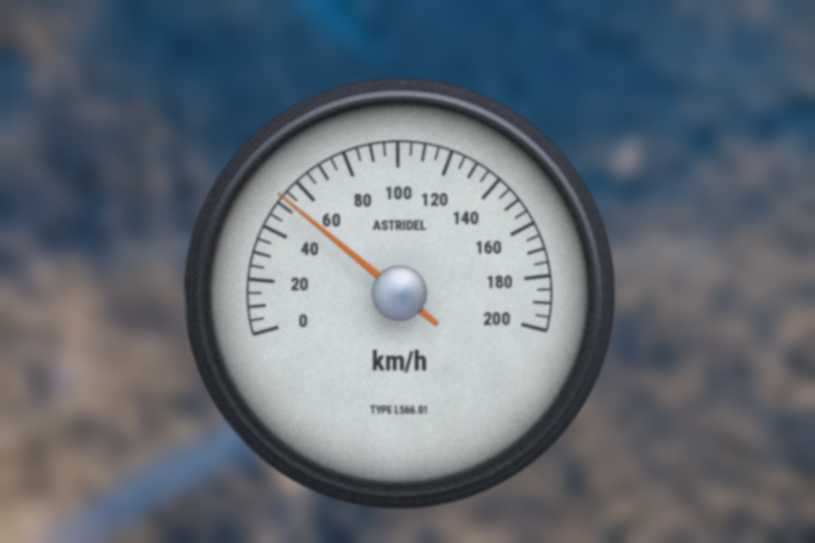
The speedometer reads 52.5; km/h
